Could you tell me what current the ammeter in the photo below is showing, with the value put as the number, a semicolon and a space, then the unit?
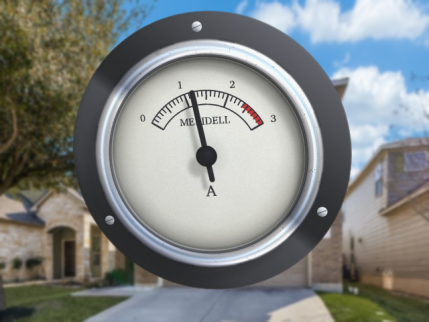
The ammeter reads 1.2; A
